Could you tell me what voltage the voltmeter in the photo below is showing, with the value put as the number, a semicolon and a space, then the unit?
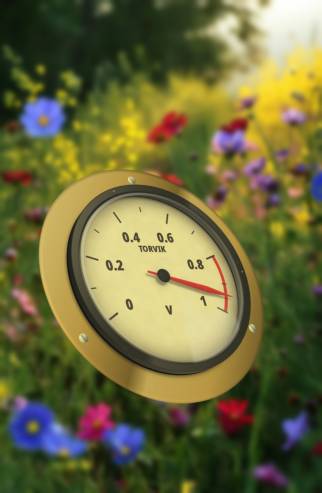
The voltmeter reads 0.95; V
